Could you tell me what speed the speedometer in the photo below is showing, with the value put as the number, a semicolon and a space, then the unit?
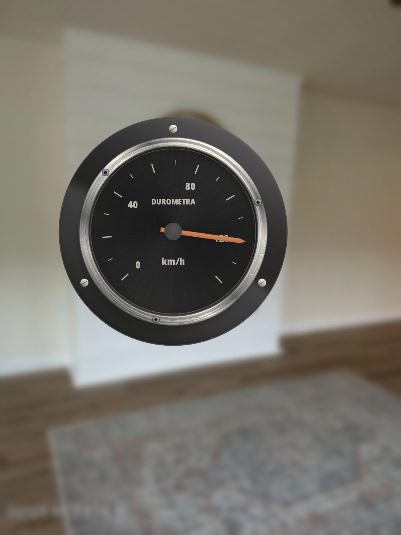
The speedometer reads 120; km/h
